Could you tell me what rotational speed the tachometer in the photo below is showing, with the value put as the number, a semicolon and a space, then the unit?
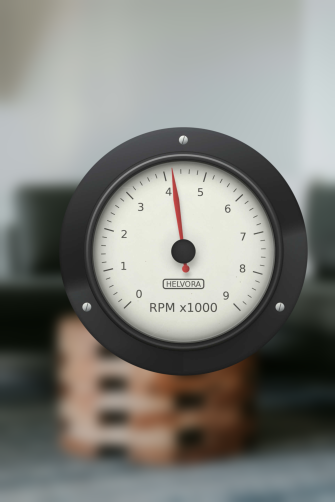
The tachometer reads 4200; rpm
